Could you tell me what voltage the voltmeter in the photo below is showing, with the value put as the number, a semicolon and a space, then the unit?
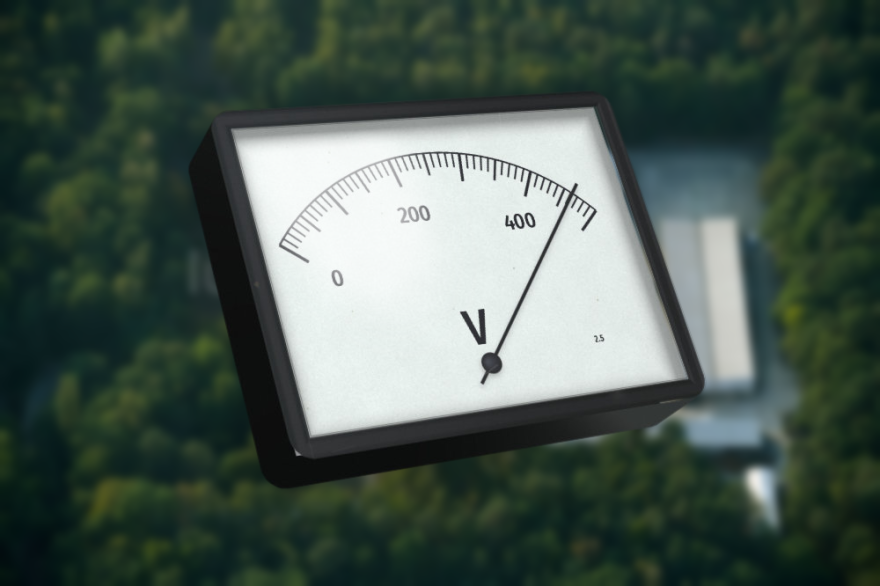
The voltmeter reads 460; V
